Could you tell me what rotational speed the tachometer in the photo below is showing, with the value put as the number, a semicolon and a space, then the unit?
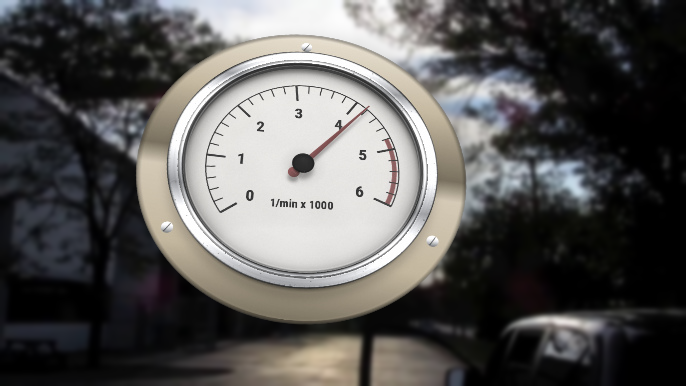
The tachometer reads 4200; rpm
